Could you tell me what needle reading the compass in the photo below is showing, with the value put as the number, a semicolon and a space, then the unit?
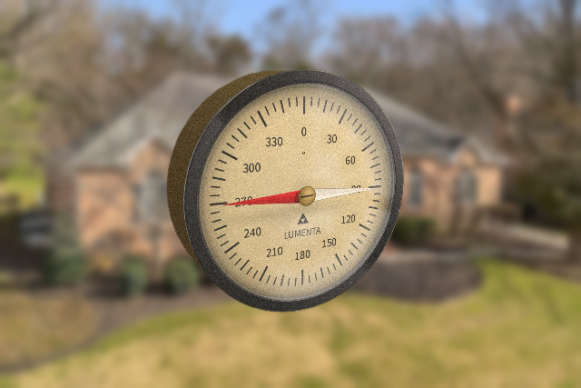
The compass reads 270; °
